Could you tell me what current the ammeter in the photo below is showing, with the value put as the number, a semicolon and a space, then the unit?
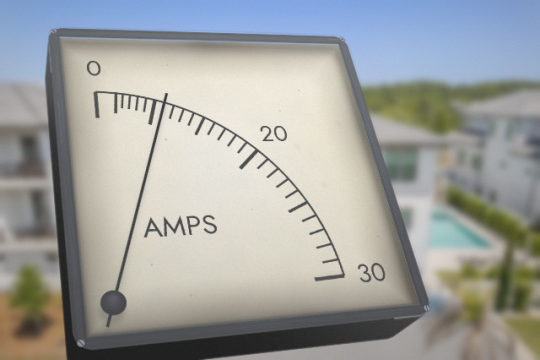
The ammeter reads 11; A
